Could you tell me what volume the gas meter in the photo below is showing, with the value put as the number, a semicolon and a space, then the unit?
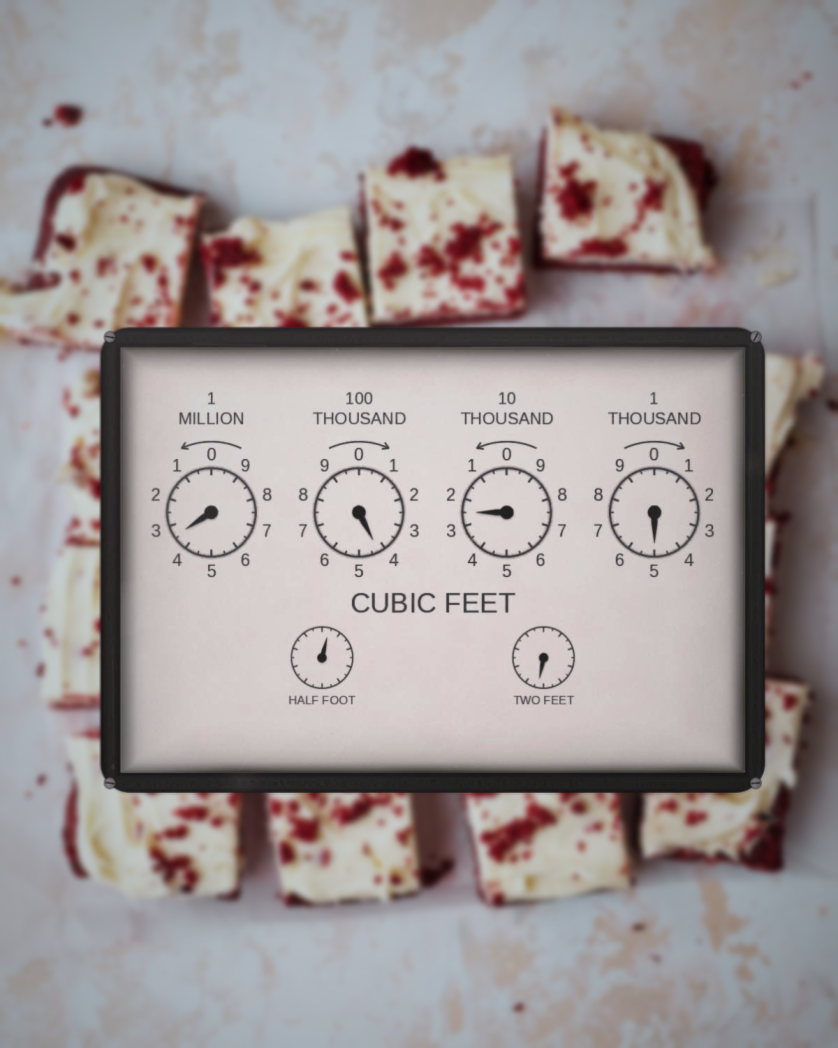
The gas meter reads 342500; ft³
